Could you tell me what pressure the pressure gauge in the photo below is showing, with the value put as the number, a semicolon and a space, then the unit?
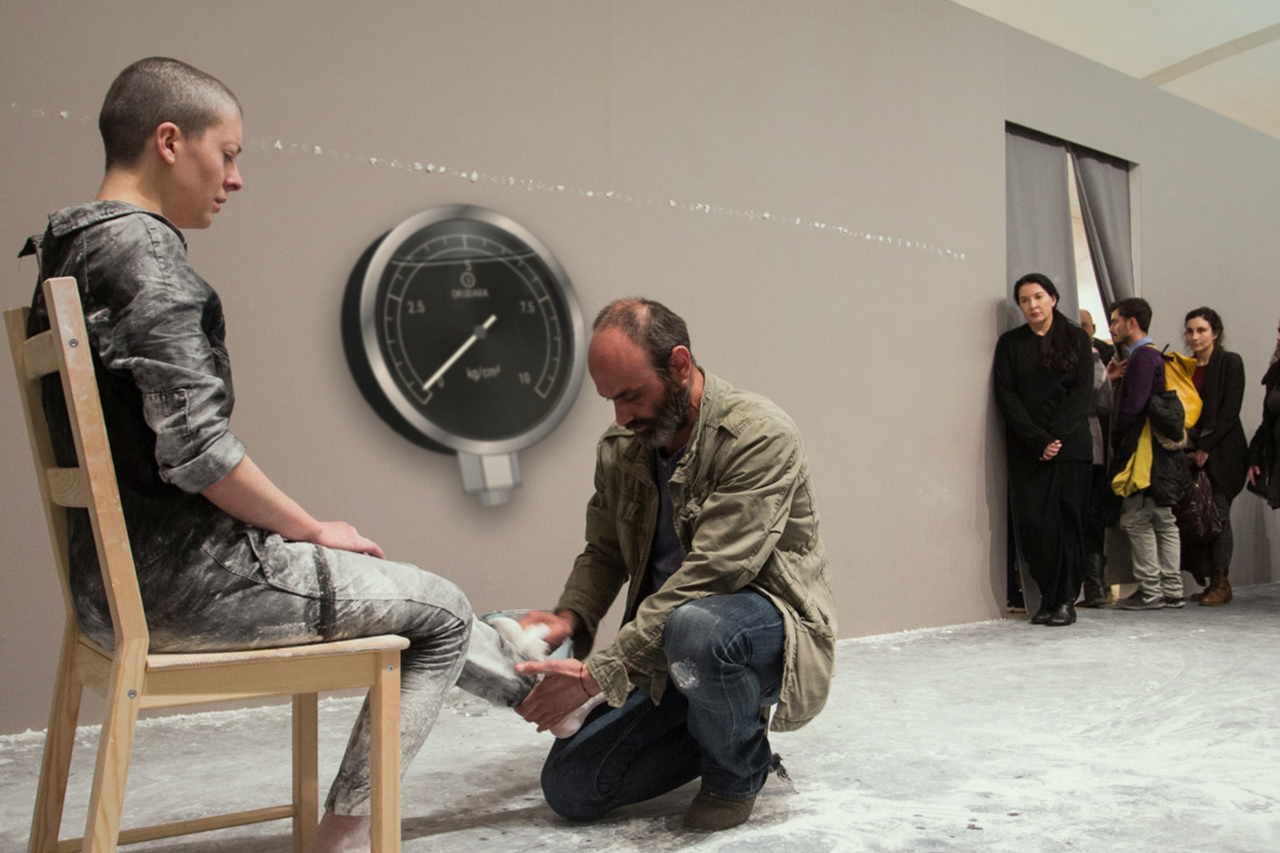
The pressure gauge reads 0.25; kg/cm²
